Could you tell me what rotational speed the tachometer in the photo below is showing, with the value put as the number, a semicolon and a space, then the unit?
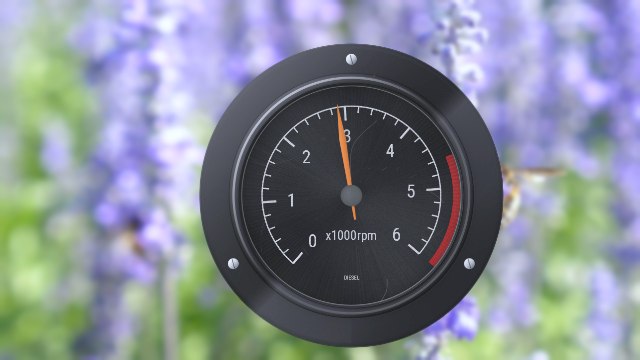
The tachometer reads 2900; rpm
